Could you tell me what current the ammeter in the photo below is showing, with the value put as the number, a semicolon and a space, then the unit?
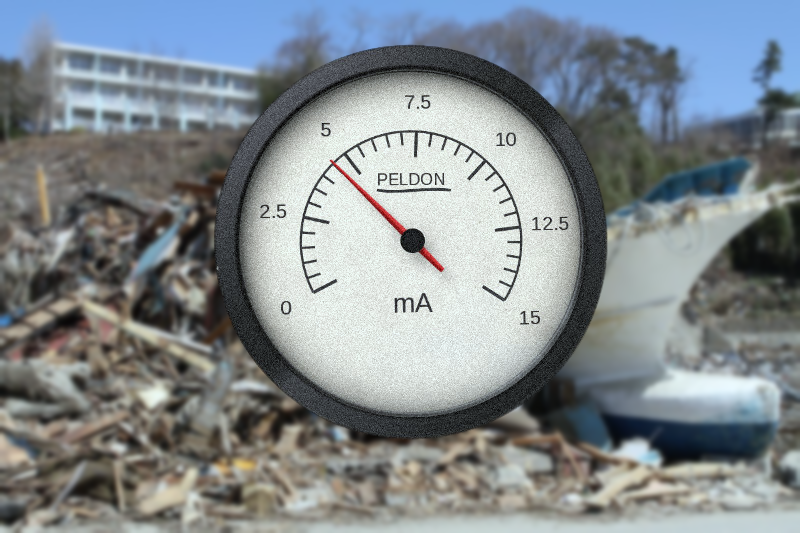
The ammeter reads 4.5; mA
